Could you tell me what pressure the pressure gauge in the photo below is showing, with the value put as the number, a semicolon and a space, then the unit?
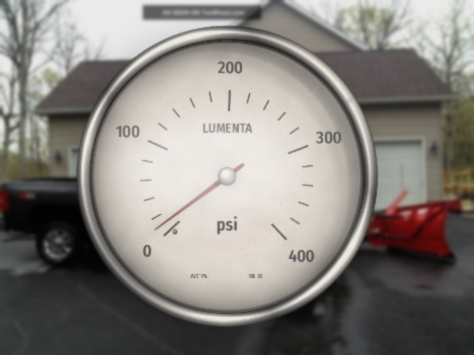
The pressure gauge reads 10; psi
